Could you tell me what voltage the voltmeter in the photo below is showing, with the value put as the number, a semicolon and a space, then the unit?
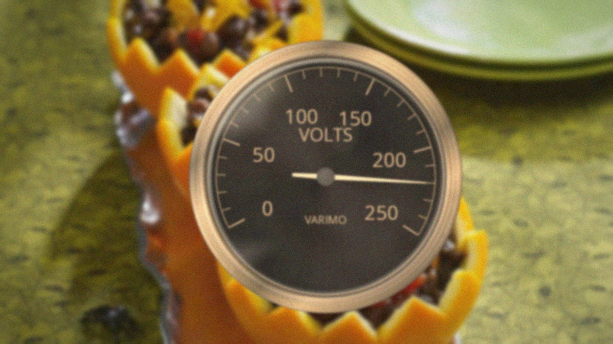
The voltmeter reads 220; V
